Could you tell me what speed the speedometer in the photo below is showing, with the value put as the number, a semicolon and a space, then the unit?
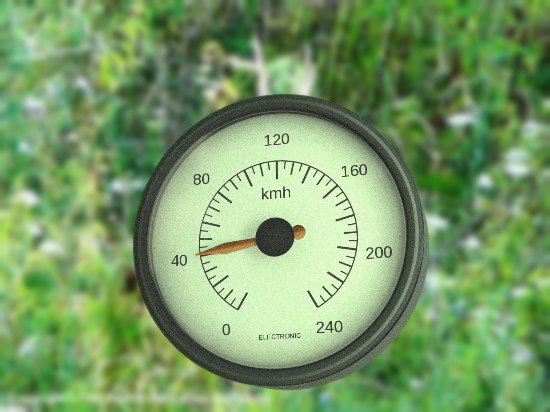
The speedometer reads 40; km/h
